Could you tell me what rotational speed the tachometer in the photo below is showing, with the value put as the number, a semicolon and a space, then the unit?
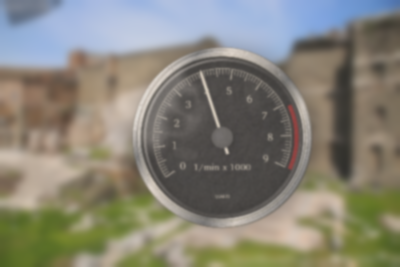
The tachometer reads 4000; rpm
